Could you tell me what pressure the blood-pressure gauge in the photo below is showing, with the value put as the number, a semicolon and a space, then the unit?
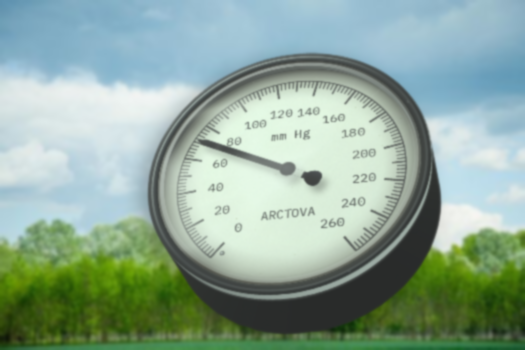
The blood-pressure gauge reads 70; mmHg
